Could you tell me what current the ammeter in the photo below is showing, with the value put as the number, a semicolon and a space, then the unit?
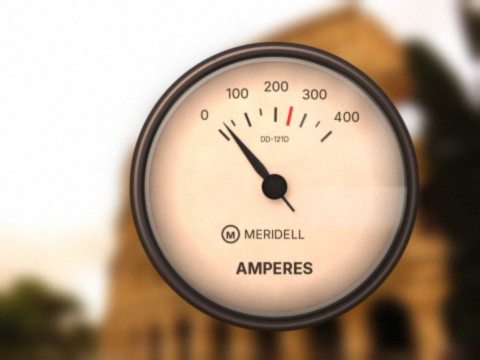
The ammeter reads 25; A
